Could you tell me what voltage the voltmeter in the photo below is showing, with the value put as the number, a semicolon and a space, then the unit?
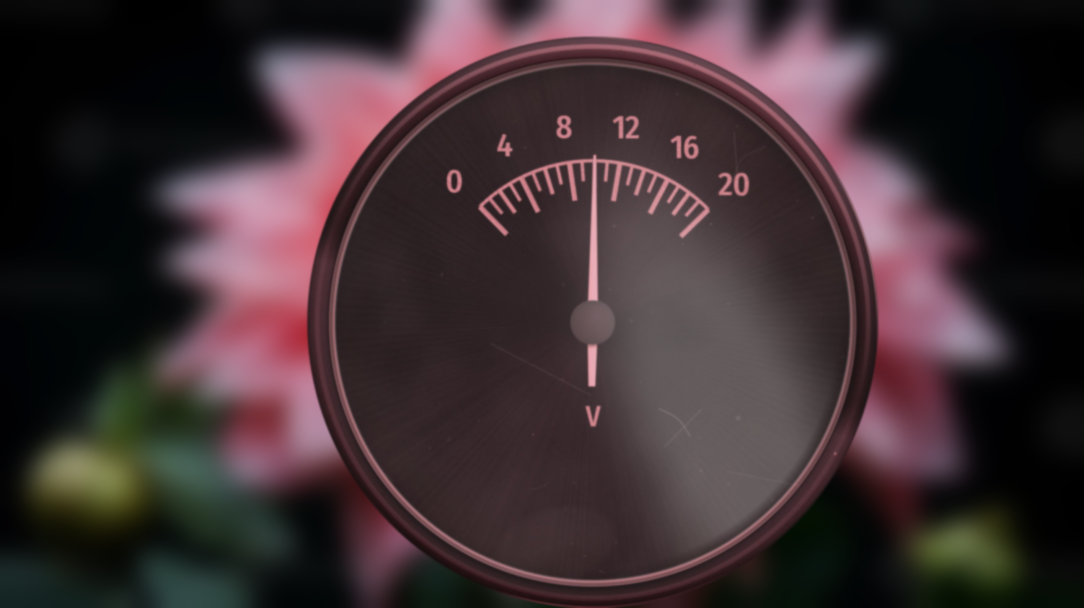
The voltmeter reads 10; V
